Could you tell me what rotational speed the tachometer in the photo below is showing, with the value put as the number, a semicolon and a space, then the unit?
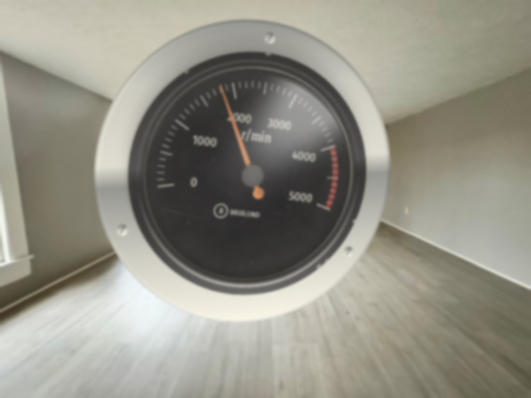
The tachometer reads 1800; rpm
